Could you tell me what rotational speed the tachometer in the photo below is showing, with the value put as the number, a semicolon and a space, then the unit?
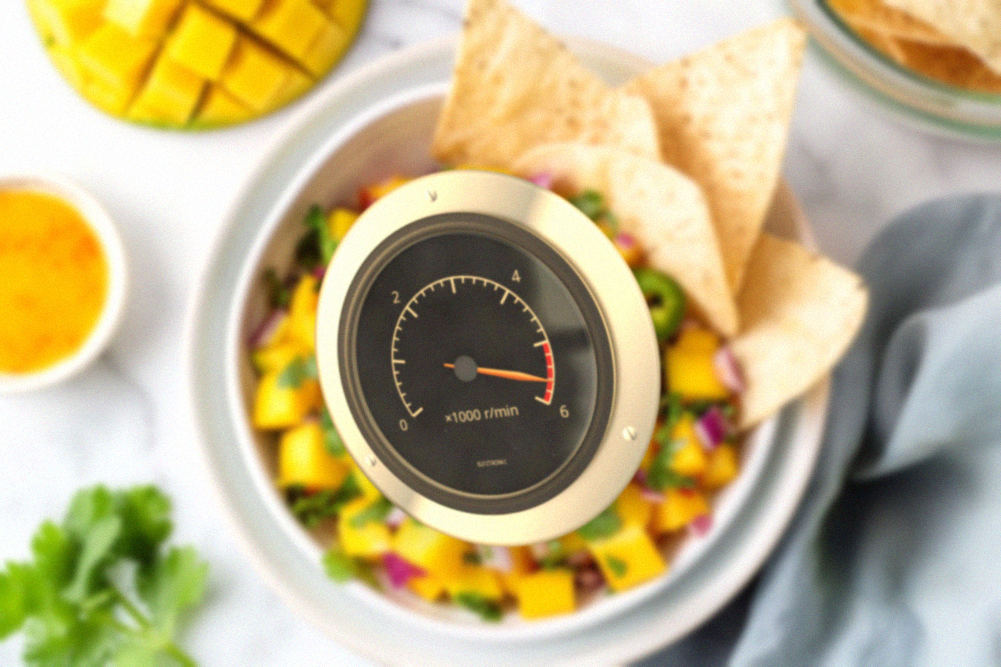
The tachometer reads 5600; rpm
